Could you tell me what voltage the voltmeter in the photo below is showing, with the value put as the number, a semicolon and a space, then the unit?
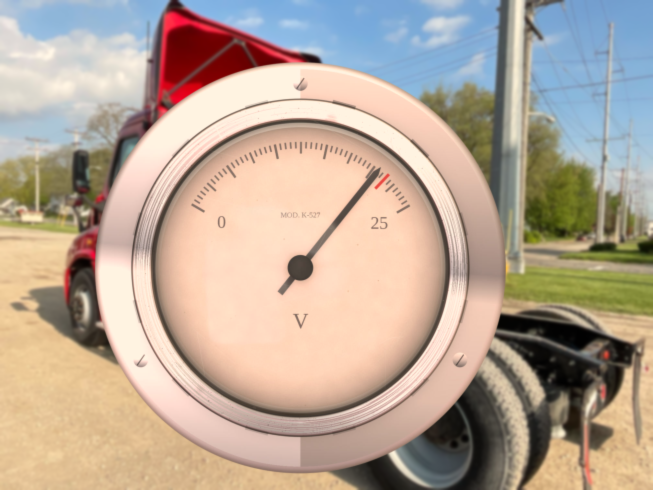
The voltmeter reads 20.5; V
